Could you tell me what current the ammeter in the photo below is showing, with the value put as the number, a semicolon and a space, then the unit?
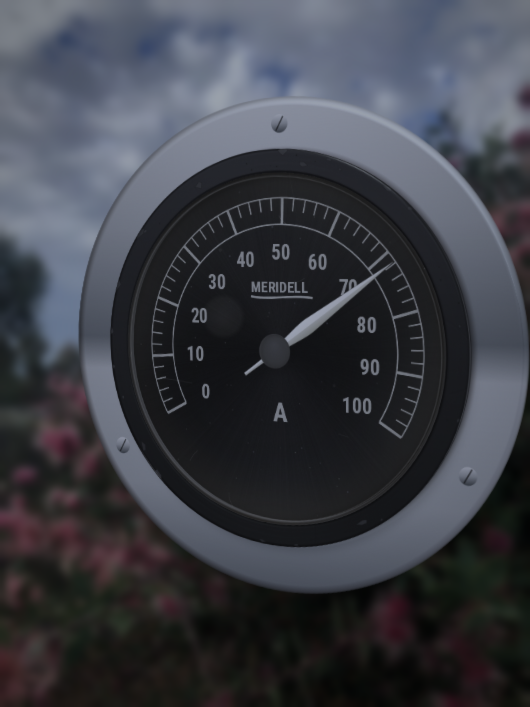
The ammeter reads 72; A
